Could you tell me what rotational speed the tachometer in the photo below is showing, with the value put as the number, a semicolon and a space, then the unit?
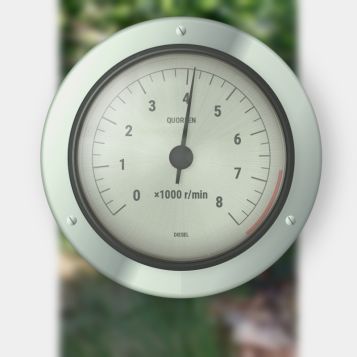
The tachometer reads 4125; rpm
